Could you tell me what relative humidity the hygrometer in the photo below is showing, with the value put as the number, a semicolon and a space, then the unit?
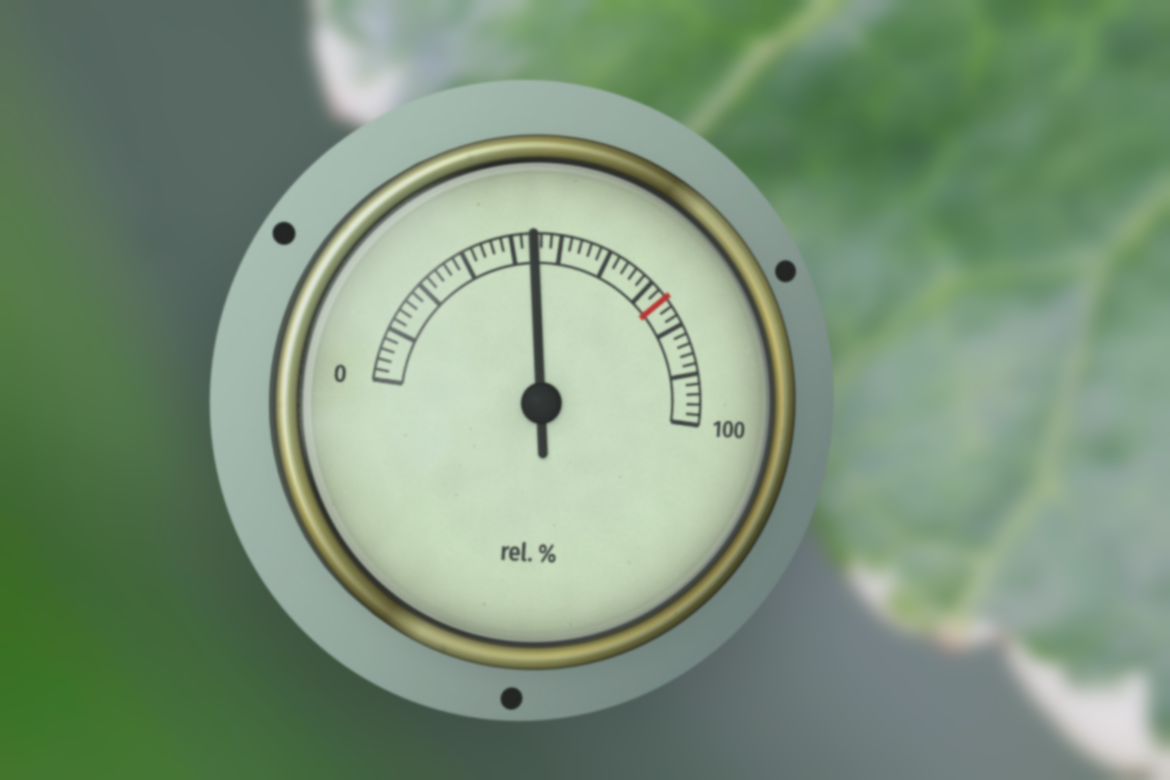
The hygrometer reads 44; %
